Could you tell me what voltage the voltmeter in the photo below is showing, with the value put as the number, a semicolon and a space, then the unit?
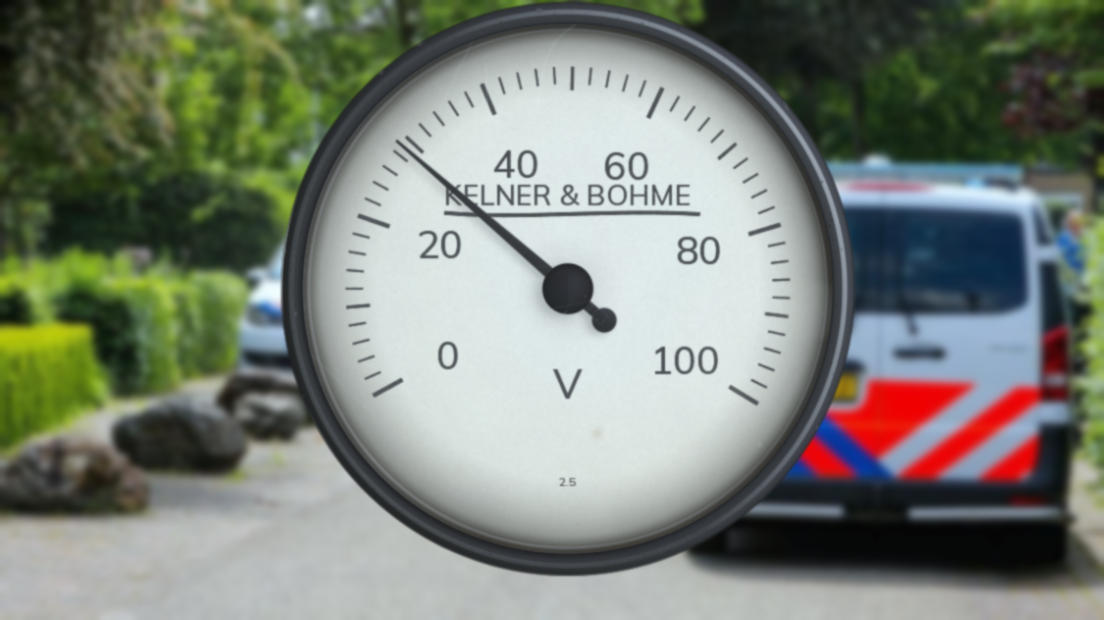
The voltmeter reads 29; V
